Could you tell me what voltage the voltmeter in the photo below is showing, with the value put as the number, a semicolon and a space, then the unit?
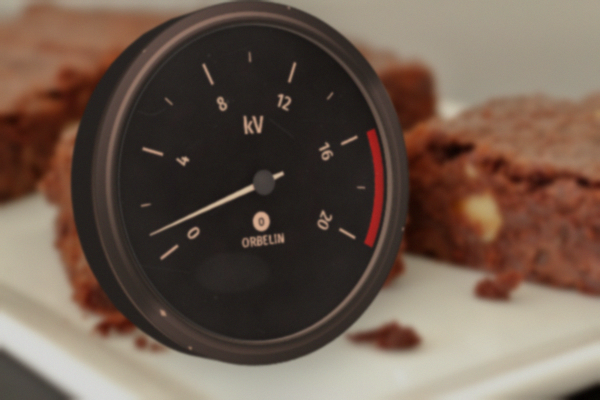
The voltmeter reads 1; kV
